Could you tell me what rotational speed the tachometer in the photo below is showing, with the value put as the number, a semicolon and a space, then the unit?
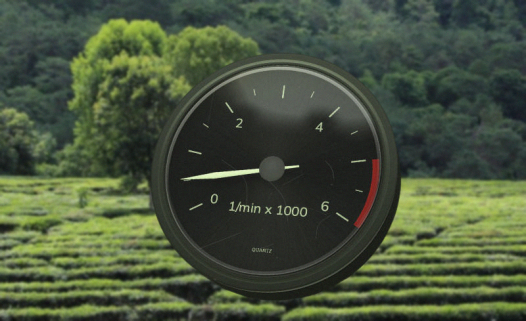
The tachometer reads 500; rpm
